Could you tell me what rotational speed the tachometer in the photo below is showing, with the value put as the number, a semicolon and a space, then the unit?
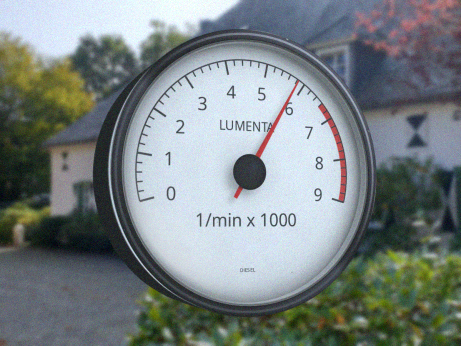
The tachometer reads 5800; rpm
